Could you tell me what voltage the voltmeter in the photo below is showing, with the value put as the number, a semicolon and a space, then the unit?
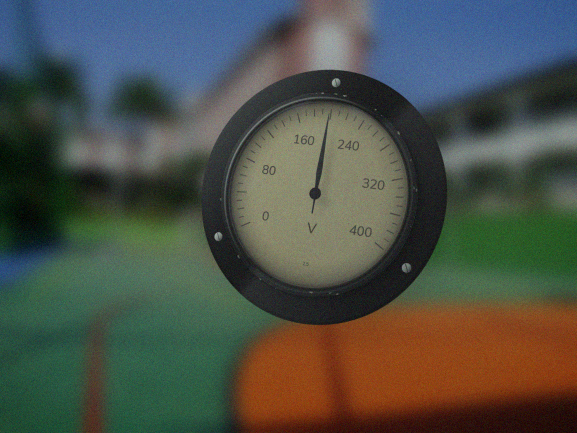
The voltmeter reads 200; V
